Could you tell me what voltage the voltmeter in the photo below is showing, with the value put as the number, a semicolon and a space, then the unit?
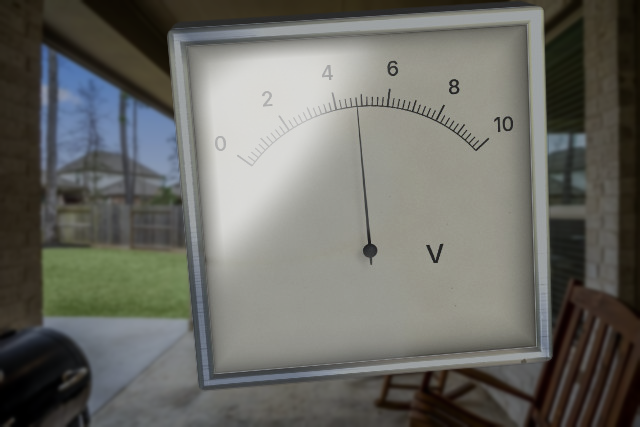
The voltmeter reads 4.8; V
